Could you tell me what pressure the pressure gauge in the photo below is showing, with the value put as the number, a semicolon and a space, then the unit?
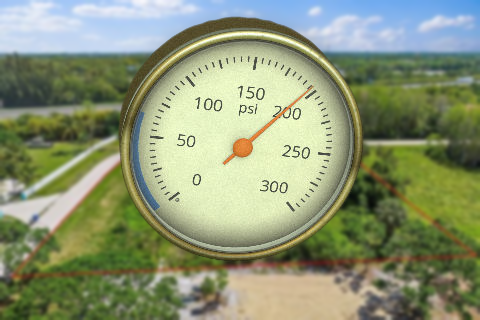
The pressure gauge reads 195; psi
